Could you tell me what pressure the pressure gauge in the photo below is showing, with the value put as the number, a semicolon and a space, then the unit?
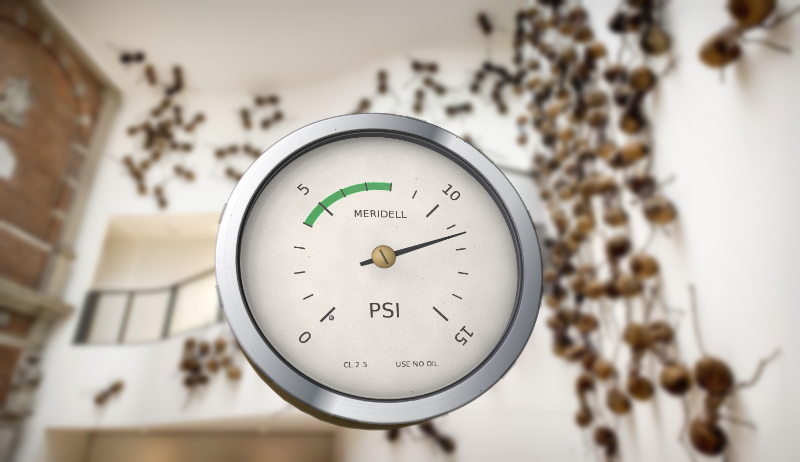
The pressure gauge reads 11.5; psi
